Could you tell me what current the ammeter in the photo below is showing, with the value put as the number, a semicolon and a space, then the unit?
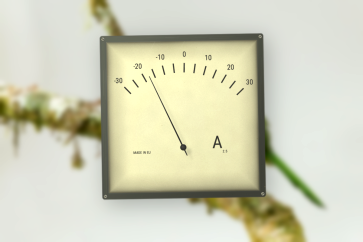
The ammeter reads -17.5; A
